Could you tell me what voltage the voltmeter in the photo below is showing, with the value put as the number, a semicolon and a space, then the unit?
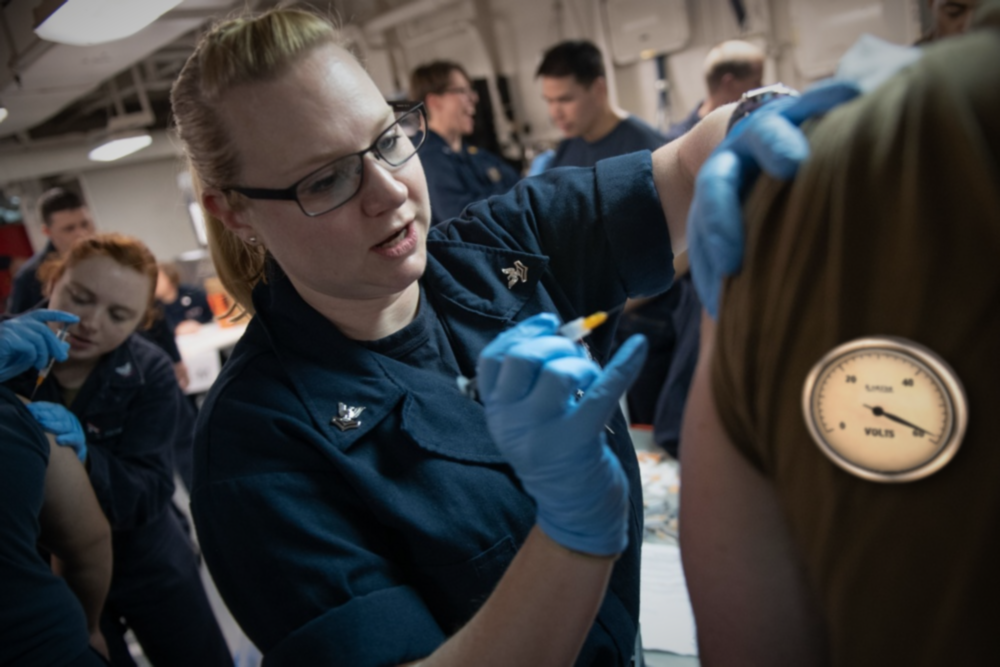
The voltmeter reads 58; V
